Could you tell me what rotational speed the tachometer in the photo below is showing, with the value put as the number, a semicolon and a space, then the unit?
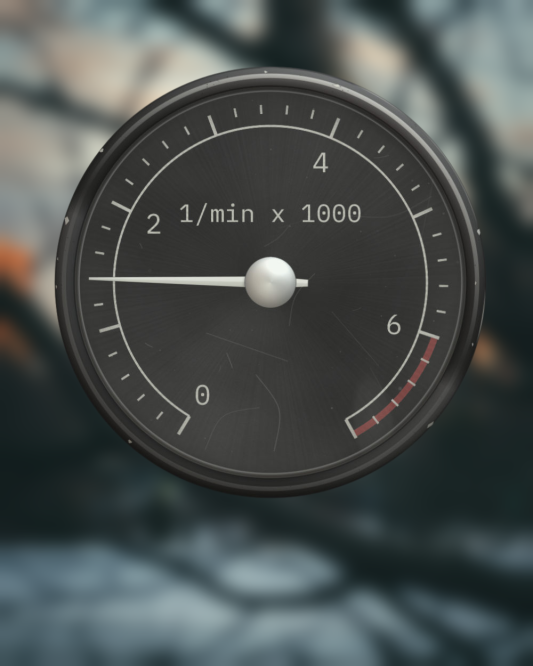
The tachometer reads 1400; rpm
